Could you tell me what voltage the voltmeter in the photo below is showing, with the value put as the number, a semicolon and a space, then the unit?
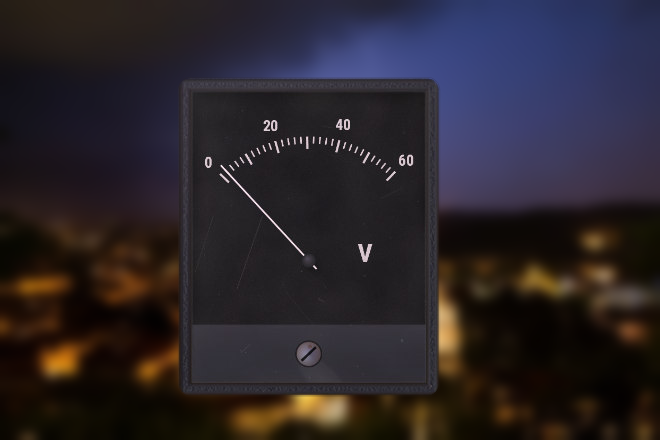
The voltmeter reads 2; V
